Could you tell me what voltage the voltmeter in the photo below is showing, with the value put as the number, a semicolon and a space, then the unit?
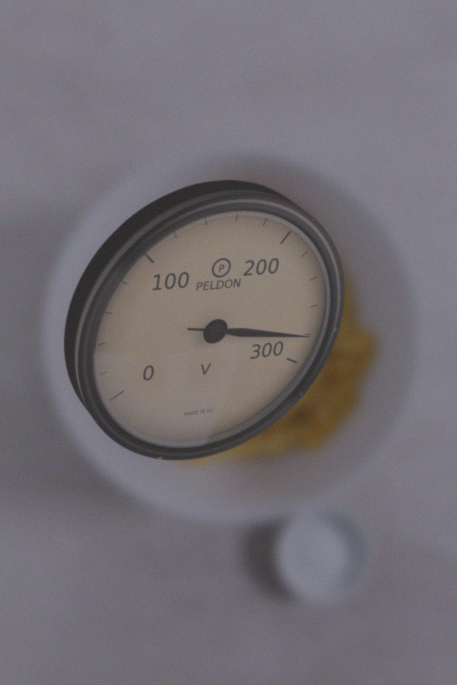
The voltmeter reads 280; V
